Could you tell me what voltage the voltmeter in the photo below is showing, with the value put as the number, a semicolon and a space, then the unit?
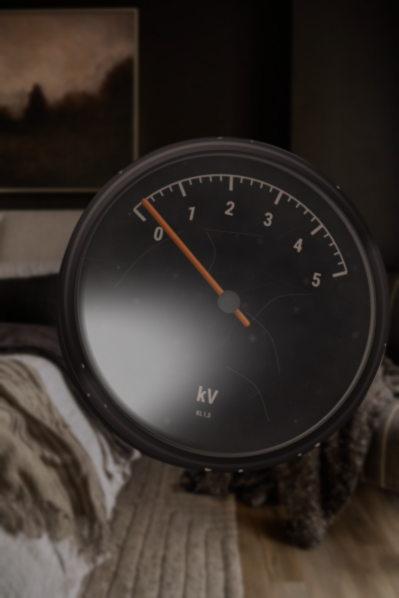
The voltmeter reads 0.2; kV
